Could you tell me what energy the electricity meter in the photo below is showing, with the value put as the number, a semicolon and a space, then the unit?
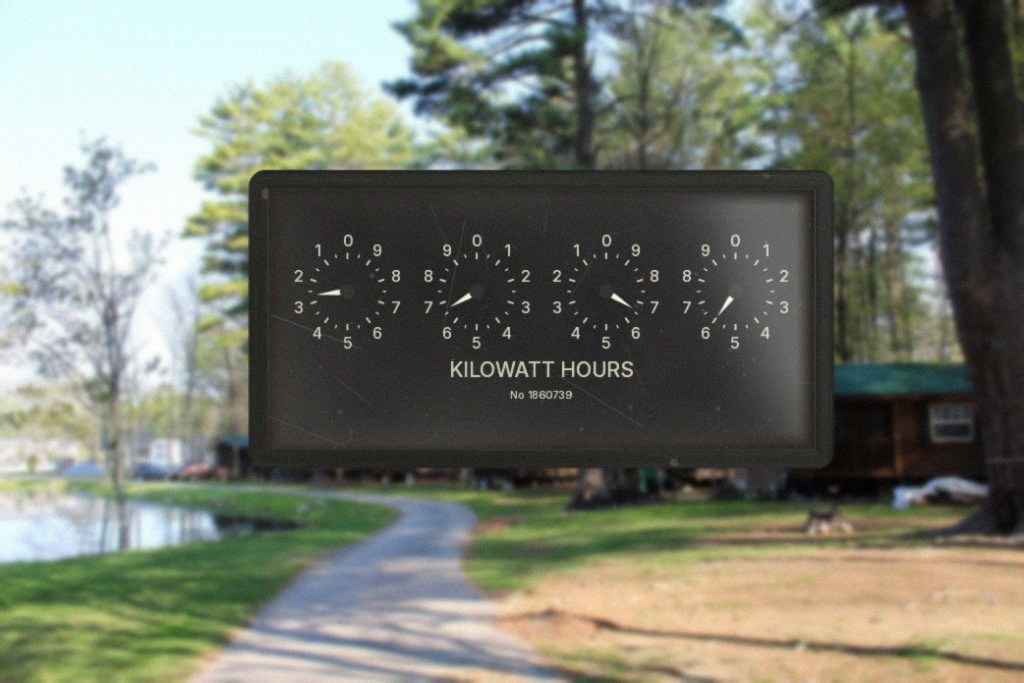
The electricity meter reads 2666; kWh
